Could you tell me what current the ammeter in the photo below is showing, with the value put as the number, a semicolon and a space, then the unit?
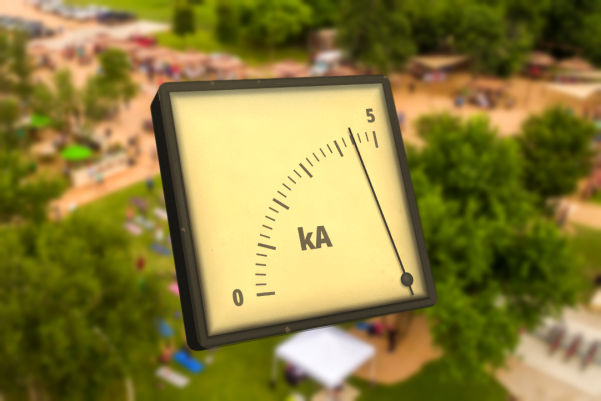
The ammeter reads 4.4; kA
